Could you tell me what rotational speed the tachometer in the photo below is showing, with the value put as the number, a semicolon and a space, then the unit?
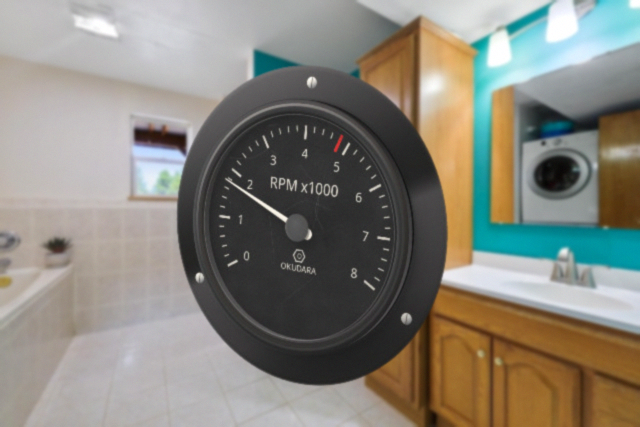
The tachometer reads 1800; rpm
